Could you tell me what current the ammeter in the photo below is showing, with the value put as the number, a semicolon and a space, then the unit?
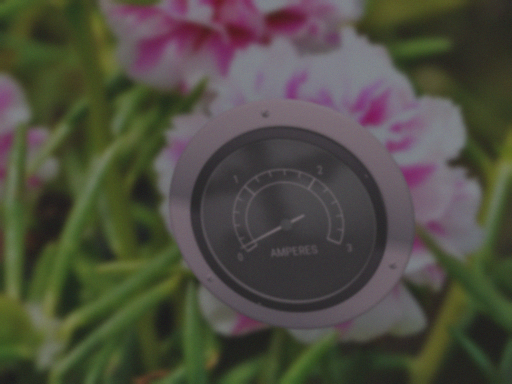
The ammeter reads 0.1; A
